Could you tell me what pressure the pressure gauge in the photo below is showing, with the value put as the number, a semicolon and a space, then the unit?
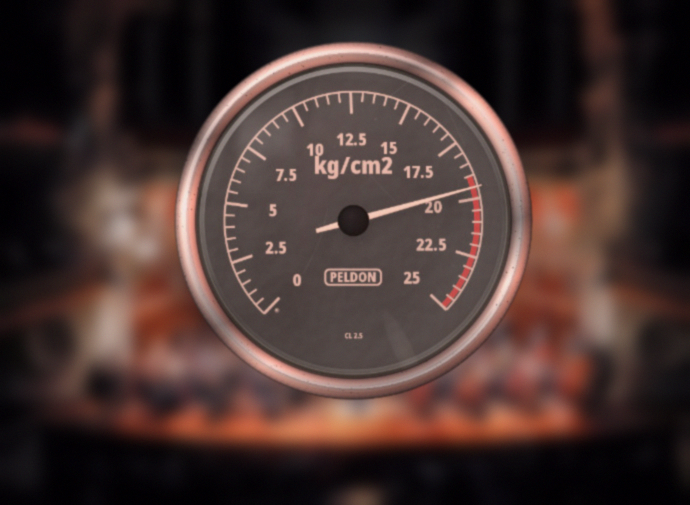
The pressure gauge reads 19.5; kg/cm²
